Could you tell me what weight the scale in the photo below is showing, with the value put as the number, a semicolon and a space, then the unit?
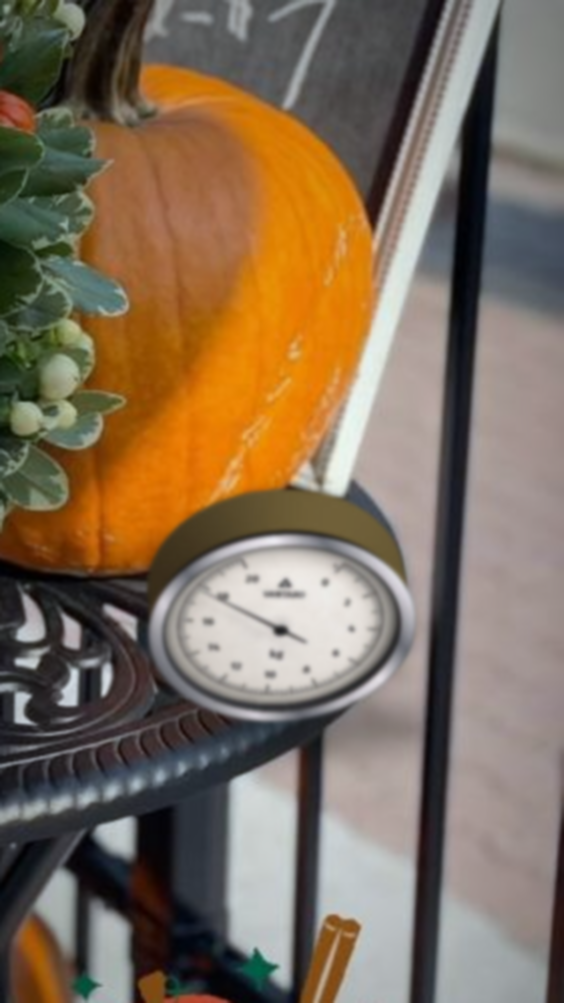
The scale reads 18; kg
